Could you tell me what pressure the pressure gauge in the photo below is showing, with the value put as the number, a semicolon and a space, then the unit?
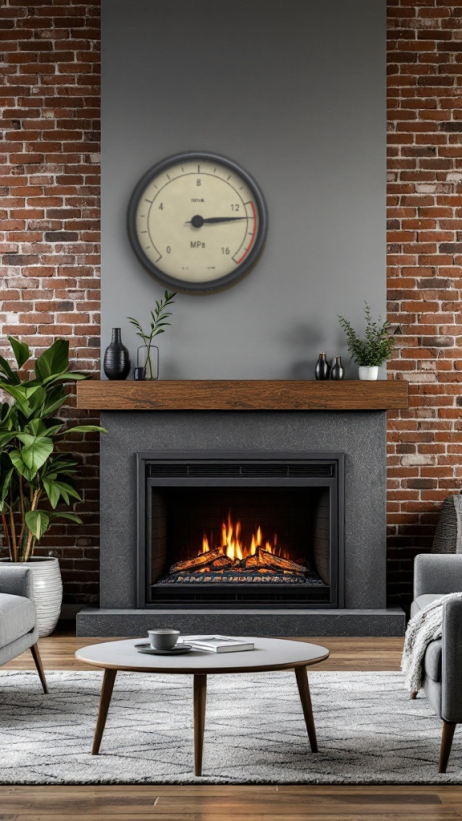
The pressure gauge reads 13; MPa
